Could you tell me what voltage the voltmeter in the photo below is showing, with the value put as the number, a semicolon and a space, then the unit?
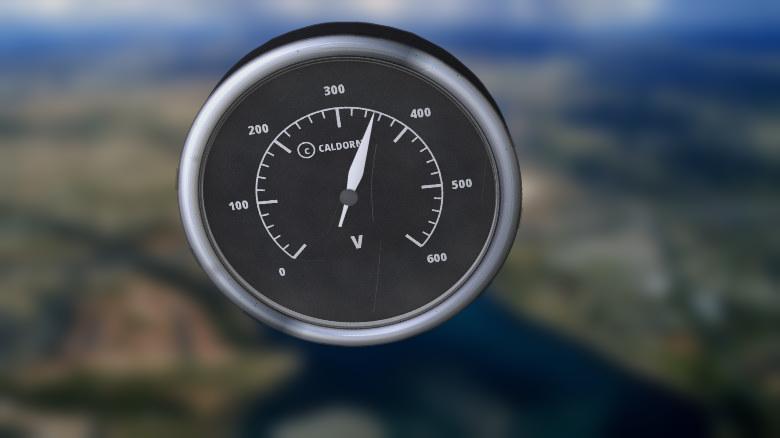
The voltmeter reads 350; V
